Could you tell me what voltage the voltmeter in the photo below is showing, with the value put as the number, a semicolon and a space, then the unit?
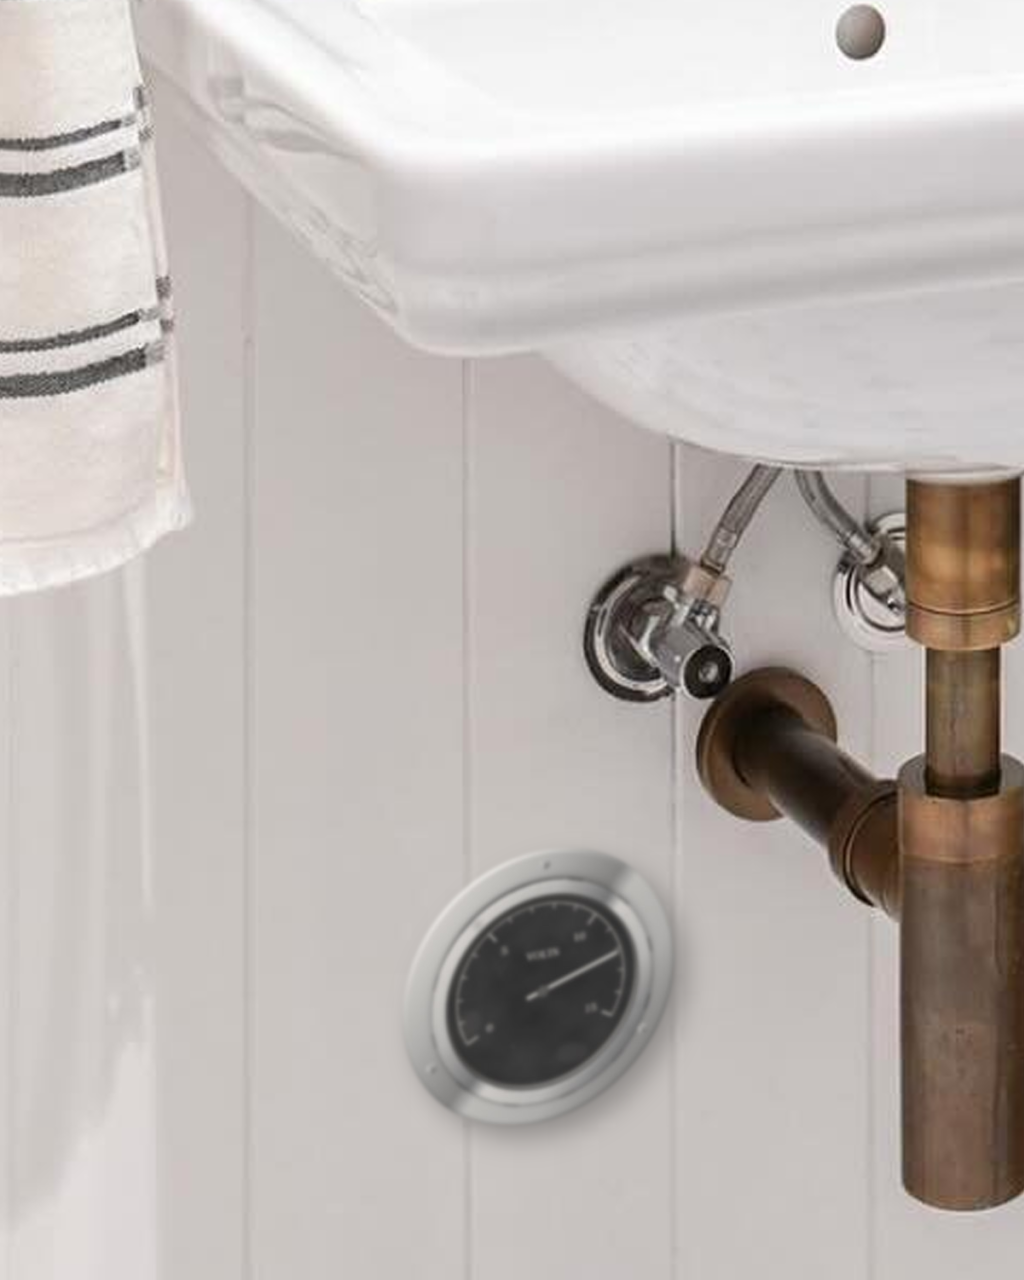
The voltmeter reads 12; V
